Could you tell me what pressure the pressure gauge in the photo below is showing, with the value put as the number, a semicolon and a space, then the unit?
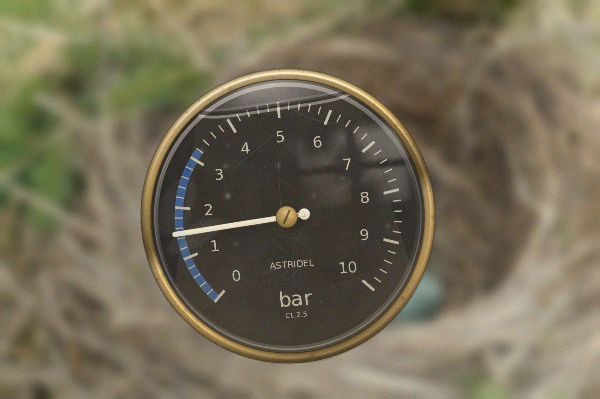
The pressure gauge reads 1.5; bar
